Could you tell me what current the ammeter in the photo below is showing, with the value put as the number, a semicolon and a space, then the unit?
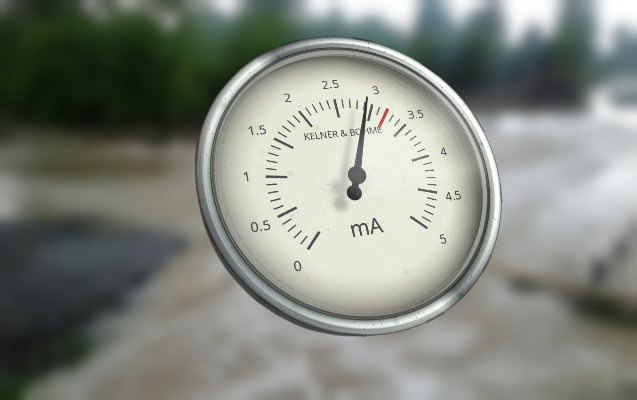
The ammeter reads 2.9; mA
